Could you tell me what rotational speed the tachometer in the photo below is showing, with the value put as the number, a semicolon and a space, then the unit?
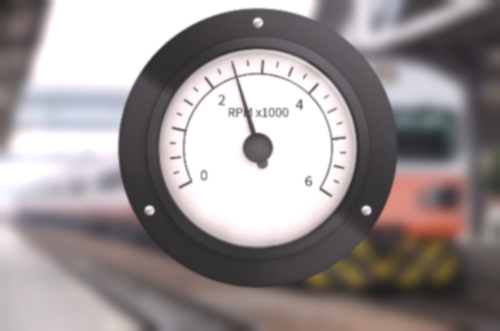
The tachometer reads 2500; rpm
